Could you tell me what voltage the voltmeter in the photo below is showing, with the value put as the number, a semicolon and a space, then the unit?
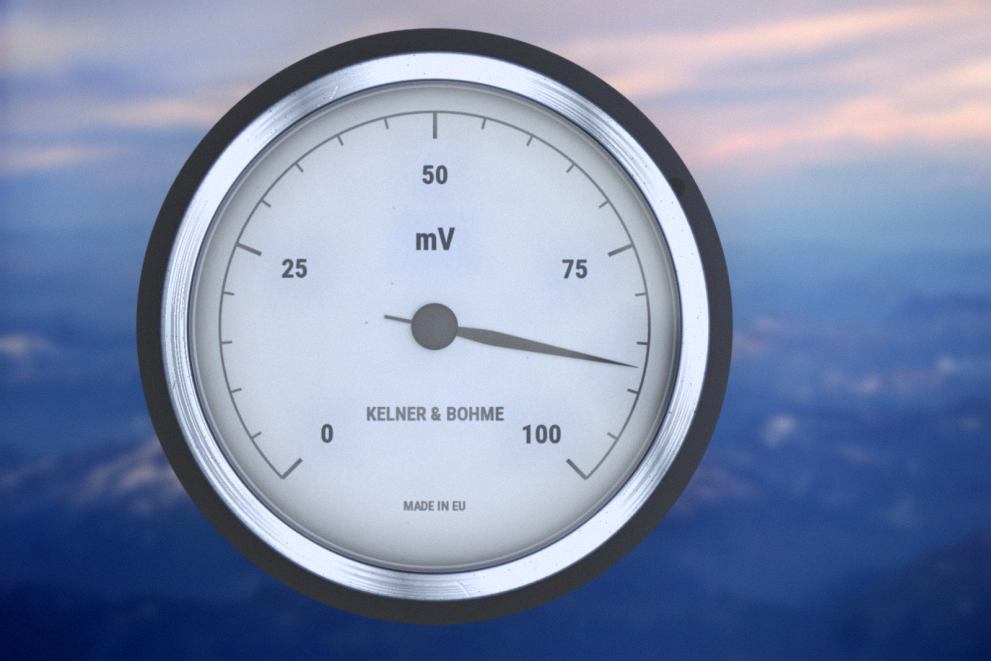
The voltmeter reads 87.5; mV
